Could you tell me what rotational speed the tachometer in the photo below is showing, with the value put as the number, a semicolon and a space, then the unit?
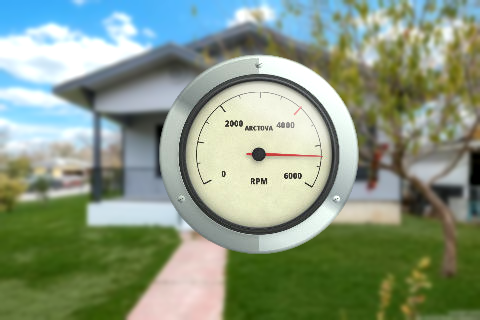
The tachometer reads 5250; rpm
